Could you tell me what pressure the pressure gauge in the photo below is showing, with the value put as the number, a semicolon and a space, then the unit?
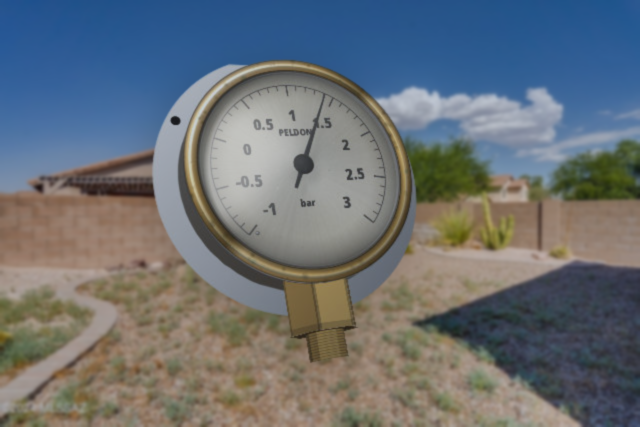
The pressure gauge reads 1.4; bar
